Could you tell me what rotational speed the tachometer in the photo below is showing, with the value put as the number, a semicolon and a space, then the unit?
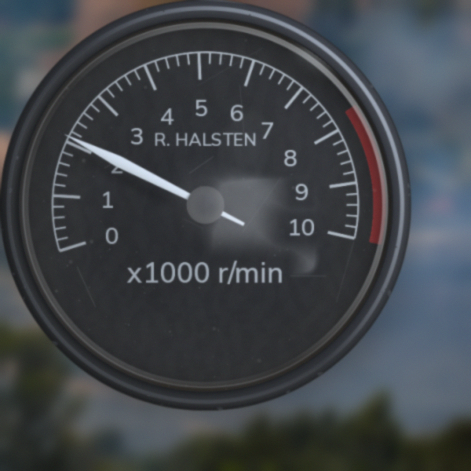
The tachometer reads 2100; rpm
